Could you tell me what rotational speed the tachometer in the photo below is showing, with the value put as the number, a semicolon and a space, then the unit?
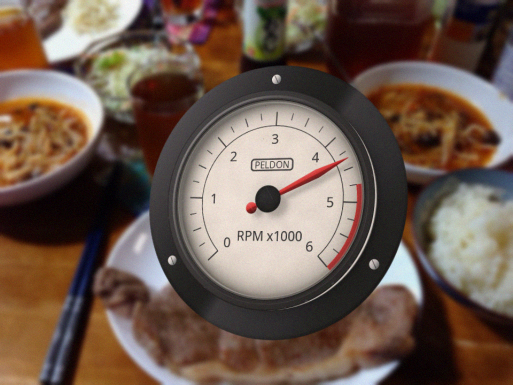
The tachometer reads 4375; rpm
